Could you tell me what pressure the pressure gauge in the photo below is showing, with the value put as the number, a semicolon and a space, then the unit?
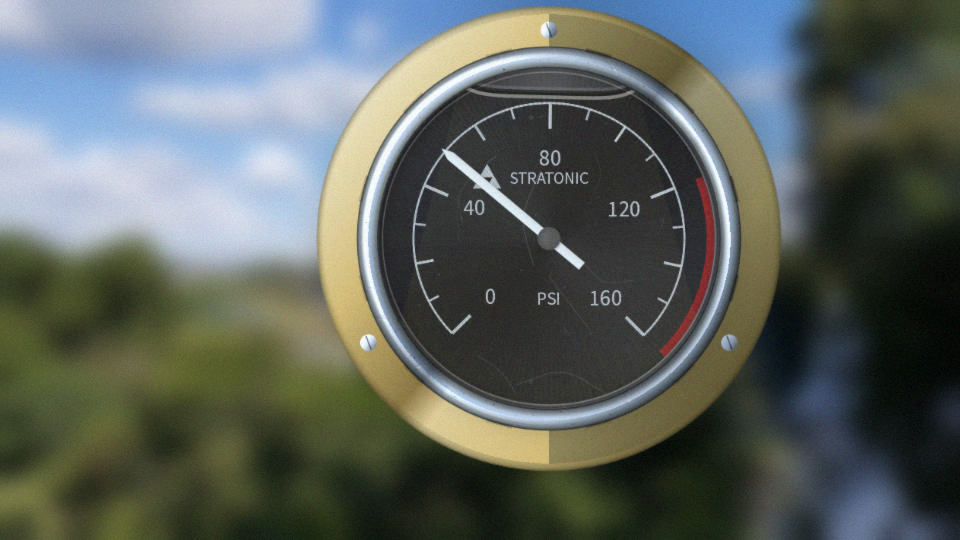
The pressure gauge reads 50; psi
